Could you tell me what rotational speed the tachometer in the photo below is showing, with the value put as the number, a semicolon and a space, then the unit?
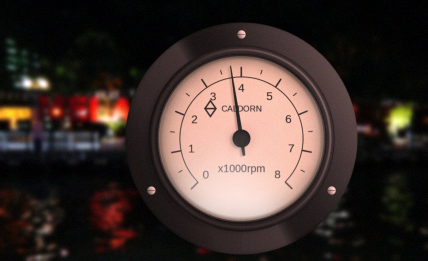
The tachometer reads 3750; rpm
